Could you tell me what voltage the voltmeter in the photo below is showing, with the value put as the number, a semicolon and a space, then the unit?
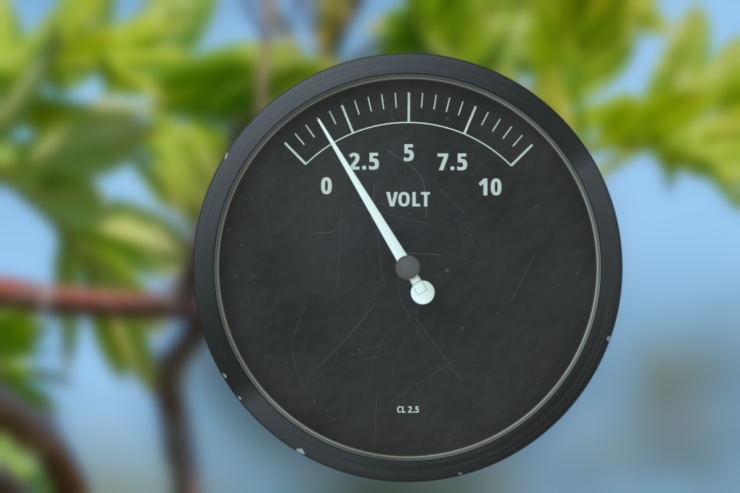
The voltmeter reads 1.5; V
